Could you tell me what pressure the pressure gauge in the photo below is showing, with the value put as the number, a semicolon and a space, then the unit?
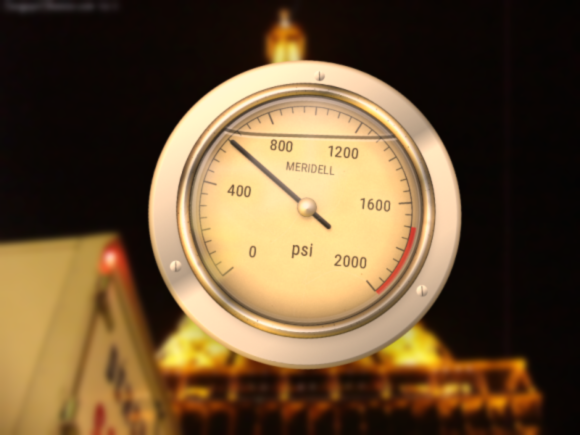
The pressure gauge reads 600; psi
